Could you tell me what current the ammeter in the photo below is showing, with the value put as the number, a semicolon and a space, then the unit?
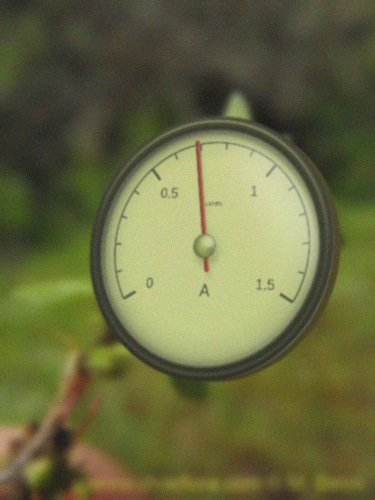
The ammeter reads 0.7; A
